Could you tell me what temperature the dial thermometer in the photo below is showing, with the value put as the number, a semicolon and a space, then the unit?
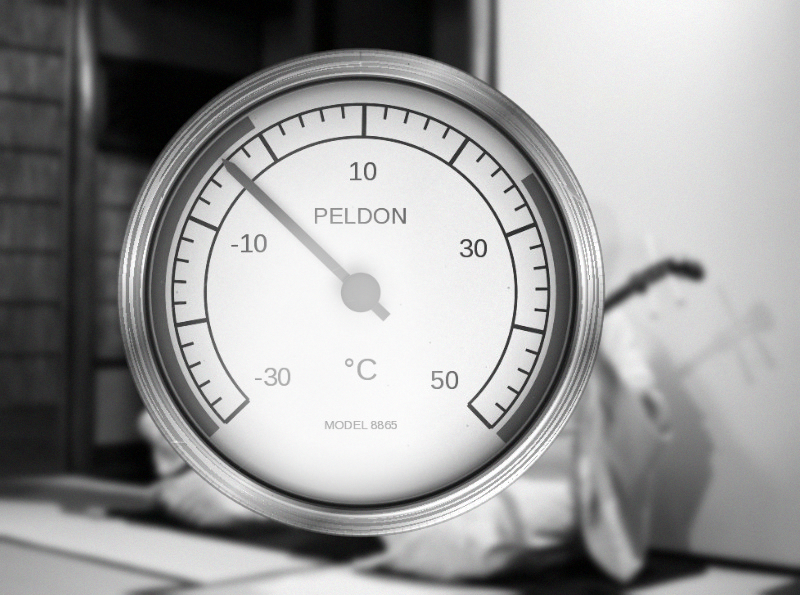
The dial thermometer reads -4; °C
